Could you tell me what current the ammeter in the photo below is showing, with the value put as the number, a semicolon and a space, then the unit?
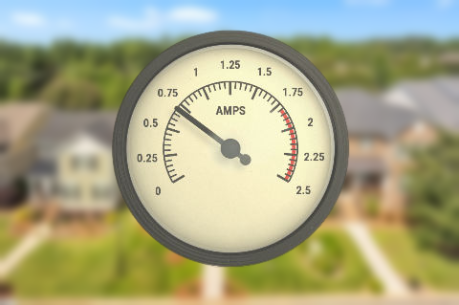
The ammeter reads 0.7; A
